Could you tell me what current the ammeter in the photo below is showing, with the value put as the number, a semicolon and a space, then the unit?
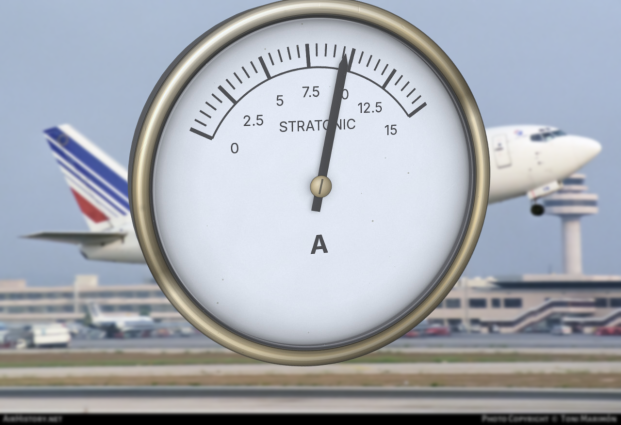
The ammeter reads 9.5; A
